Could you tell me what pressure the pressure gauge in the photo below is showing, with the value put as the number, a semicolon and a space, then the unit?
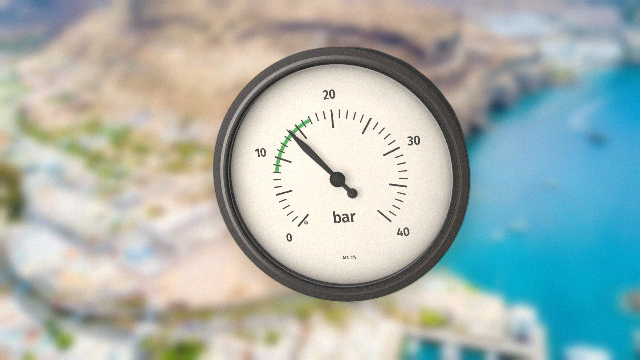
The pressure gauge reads 14; bar
